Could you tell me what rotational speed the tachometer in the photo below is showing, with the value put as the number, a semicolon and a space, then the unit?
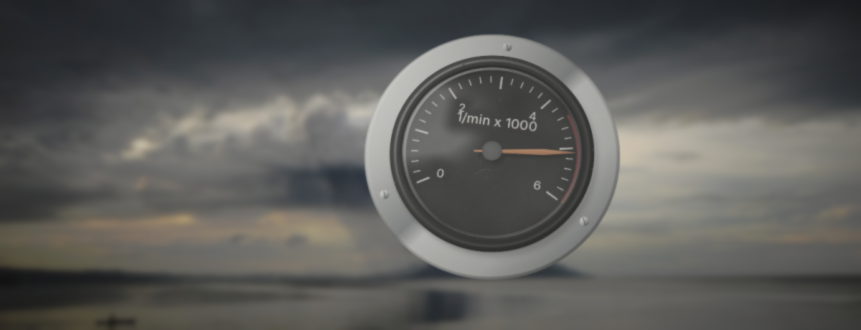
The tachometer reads 5100; rpm
